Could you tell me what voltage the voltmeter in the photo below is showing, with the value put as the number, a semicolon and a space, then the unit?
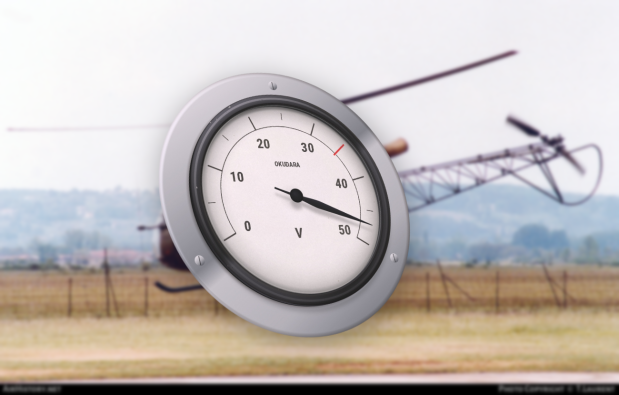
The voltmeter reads 47.5; V
